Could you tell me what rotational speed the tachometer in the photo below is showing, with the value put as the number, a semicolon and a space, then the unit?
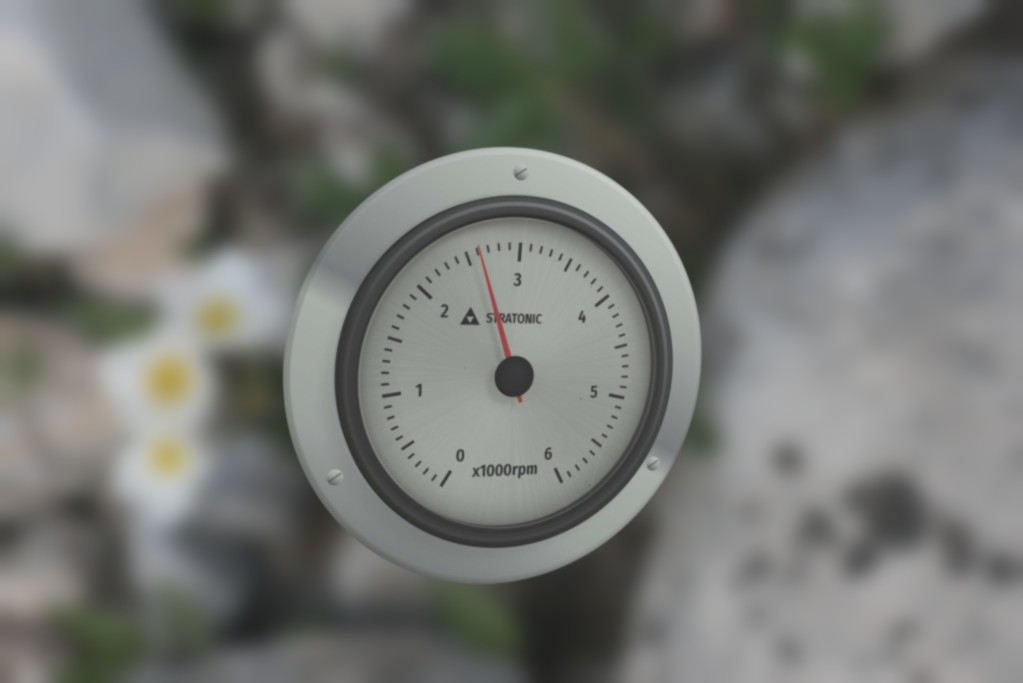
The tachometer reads 2600; rpm
